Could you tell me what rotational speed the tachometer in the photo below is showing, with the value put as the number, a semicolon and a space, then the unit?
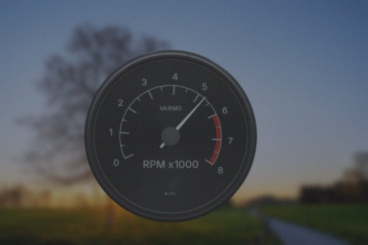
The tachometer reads 5250; rpm
